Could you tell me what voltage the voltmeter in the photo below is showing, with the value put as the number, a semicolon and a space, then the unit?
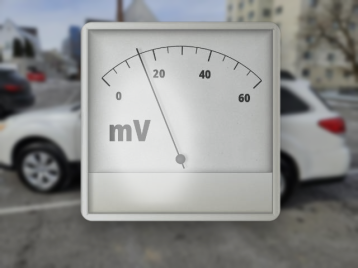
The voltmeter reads 15; mV
